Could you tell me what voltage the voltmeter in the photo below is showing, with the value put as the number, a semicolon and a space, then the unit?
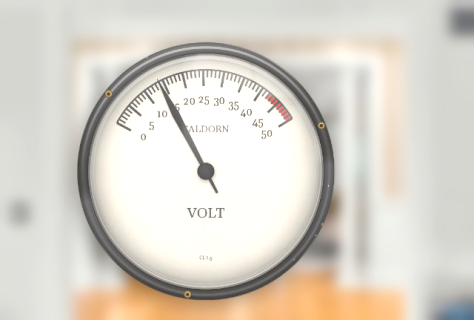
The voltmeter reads 14; V
